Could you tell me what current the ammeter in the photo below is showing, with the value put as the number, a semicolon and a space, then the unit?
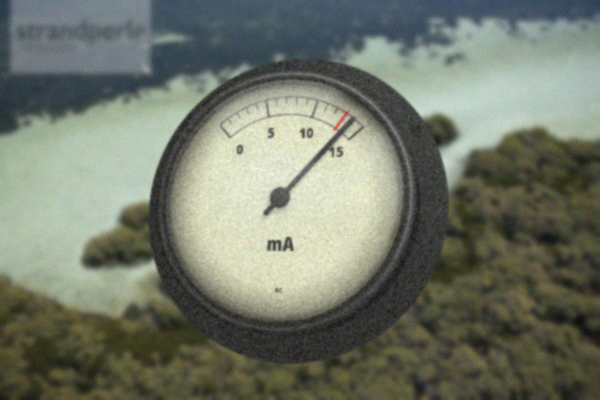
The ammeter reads 14; mA
